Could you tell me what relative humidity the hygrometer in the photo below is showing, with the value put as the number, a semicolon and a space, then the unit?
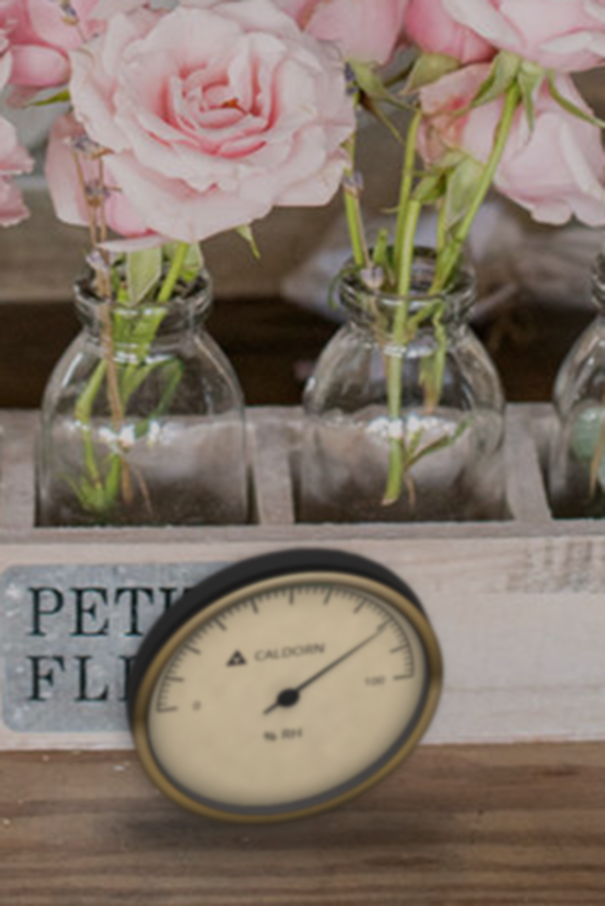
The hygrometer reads 80; %
